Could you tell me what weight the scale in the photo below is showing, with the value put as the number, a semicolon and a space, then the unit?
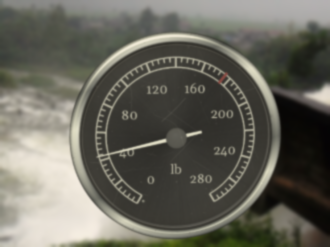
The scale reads 44; lb
